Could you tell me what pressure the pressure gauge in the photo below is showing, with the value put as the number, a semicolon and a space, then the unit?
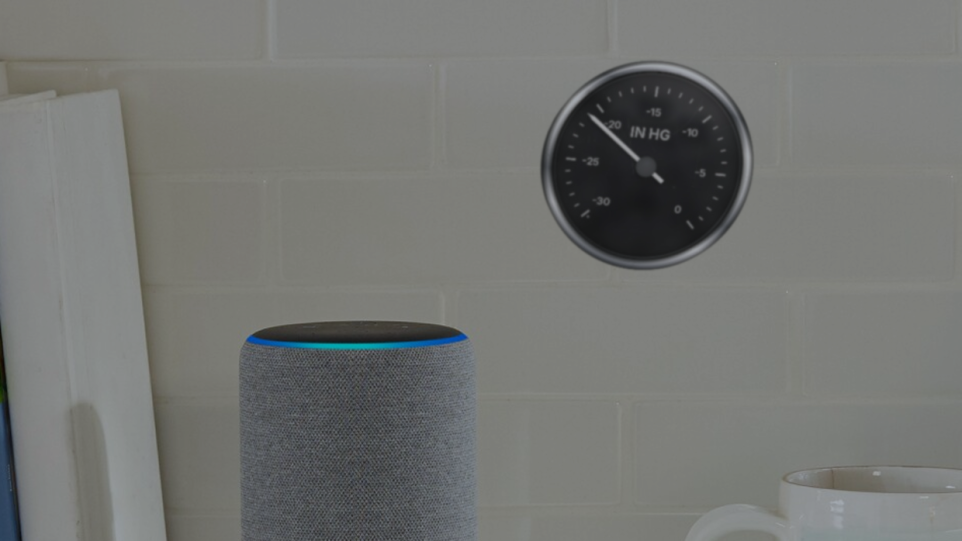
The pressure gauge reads -21; inHg
